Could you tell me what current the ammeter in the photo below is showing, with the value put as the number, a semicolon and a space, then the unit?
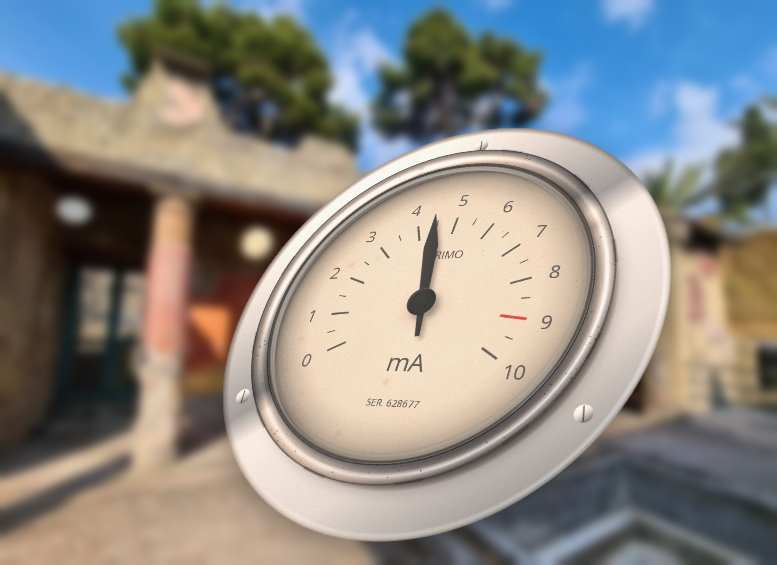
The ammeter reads 4.5; mA
